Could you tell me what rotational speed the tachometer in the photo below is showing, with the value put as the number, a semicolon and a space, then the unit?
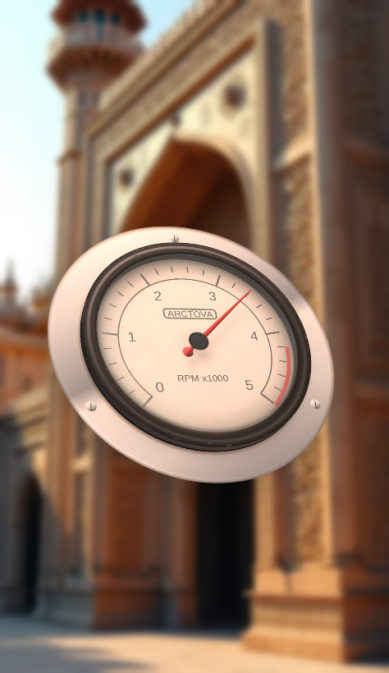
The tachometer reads 3400; rpm
